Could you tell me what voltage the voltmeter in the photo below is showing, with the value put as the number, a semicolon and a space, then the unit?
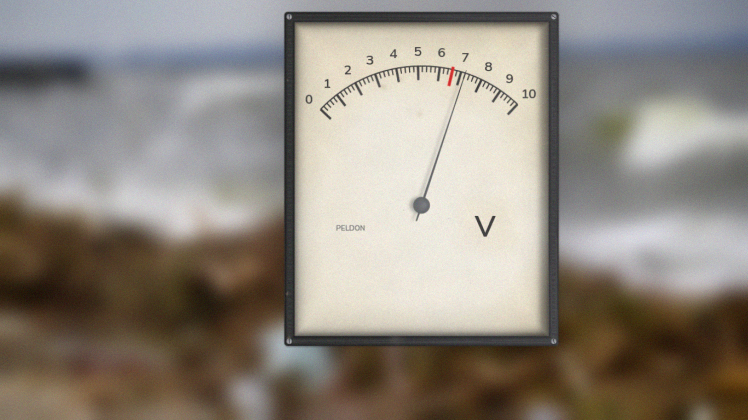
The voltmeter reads 7.2; V
